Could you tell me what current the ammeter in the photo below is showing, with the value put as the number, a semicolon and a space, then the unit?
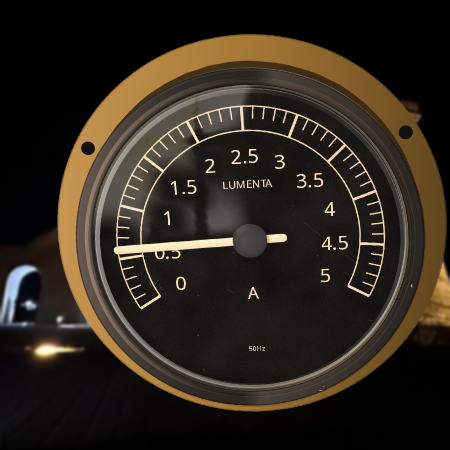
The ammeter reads 0.6; A
